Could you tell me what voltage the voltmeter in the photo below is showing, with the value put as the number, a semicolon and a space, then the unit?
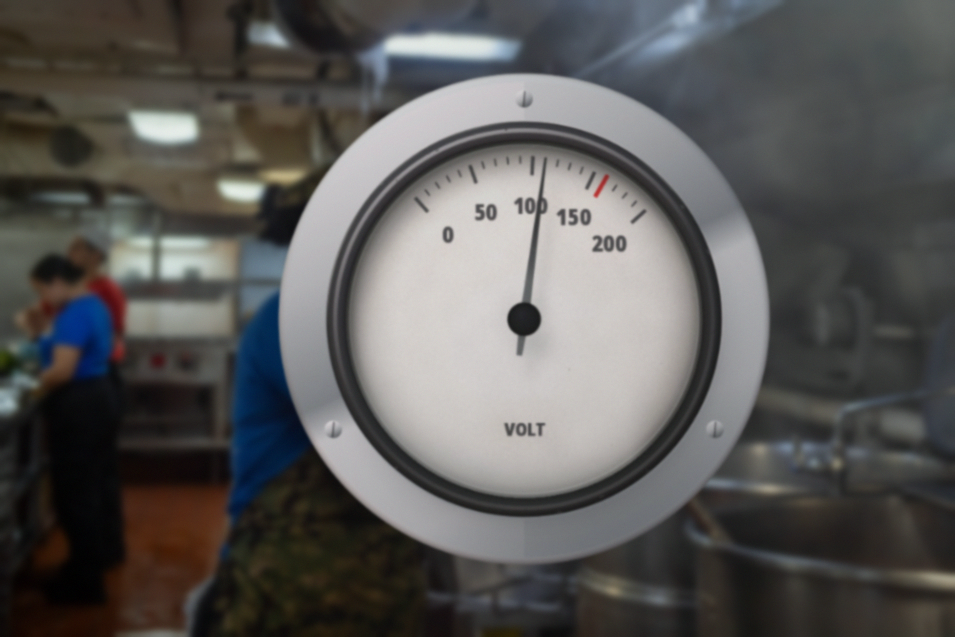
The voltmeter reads 110; V
